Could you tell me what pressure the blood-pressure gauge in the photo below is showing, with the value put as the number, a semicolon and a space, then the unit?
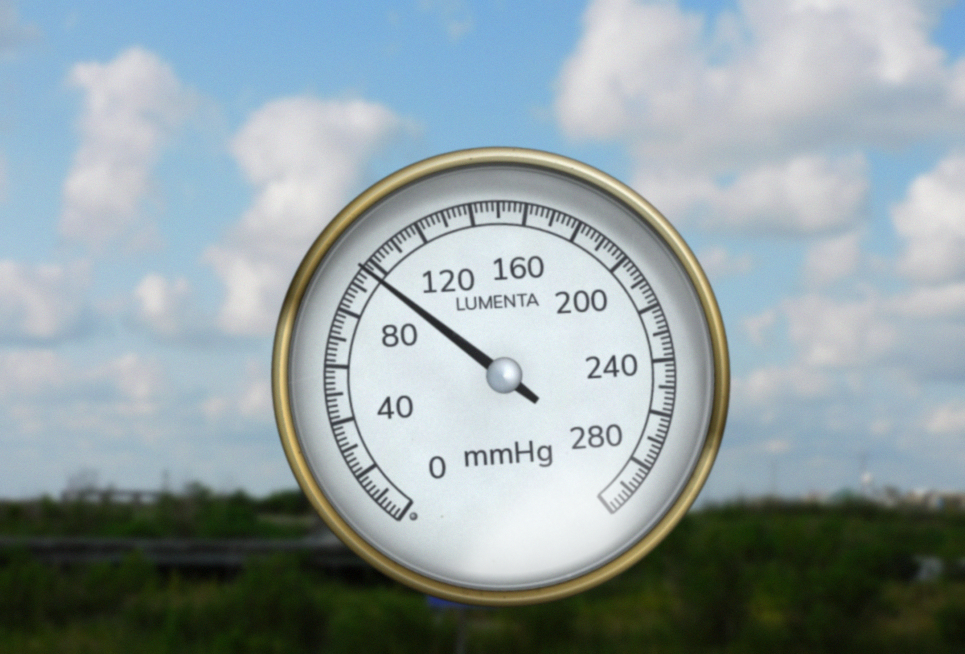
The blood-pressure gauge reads 96; mmHg
